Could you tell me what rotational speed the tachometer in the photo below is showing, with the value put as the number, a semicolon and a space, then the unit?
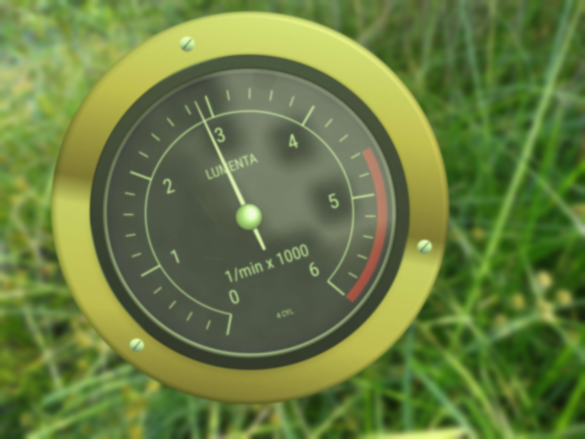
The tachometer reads 2900; rpm
